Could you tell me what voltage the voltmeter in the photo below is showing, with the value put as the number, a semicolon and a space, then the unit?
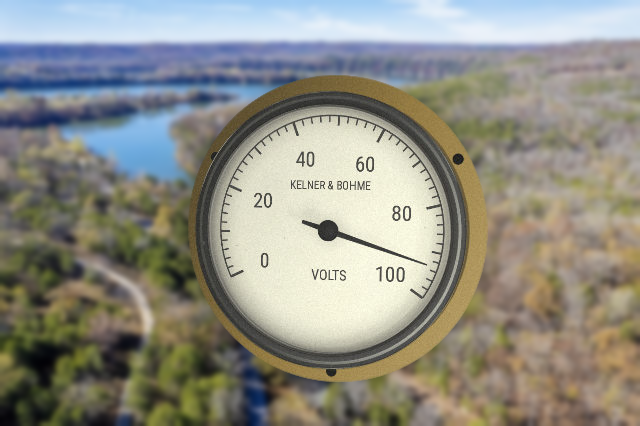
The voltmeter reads 93; V
